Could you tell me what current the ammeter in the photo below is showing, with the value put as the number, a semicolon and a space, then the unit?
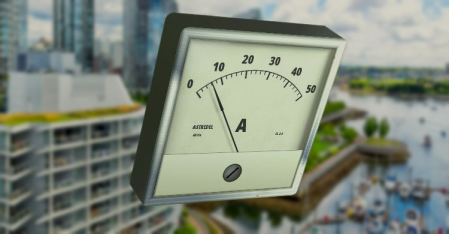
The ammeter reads 6; A
